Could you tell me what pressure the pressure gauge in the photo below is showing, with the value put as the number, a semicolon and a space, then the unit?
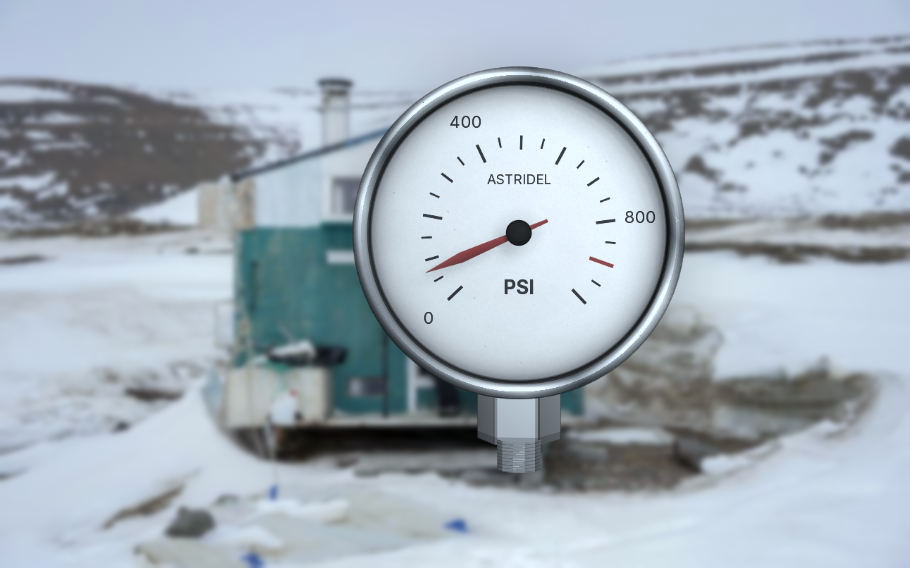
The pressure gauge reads 75; psi
